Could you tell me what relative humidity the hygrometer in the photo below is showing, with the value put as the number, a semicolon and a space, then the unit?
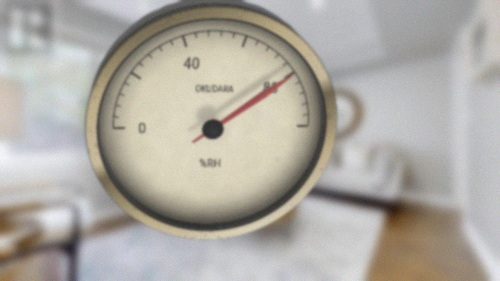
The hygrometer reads 80; %
